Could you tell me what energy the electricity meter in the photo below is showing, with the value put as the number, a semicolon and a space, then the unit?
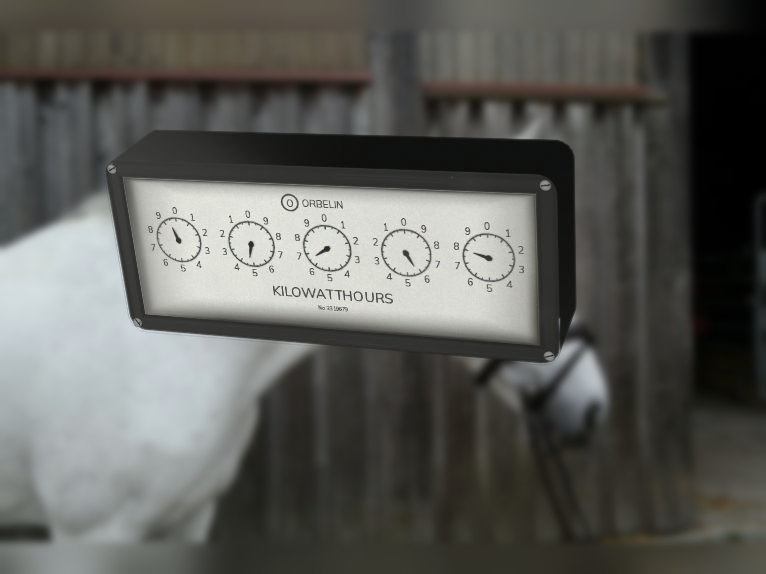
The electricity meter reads 94658; kWh
